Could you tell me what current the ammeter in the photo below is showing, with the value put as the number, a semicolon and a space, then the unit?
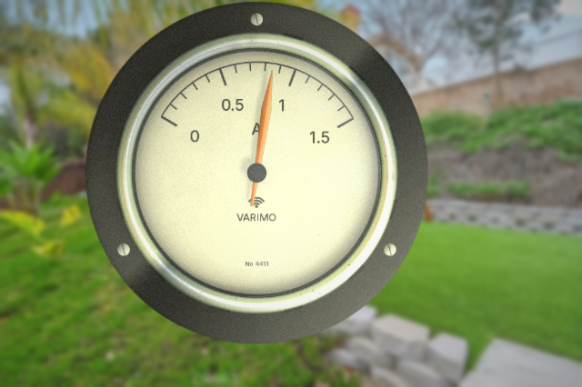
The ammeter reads 0.85; A
